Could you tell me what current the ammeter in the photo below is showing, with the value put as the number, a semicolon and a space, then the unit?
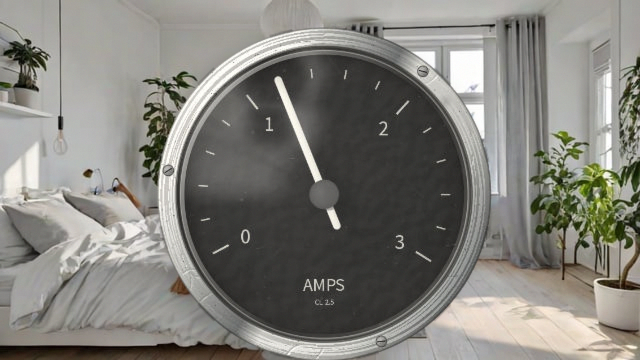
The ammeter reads 1.2; A
